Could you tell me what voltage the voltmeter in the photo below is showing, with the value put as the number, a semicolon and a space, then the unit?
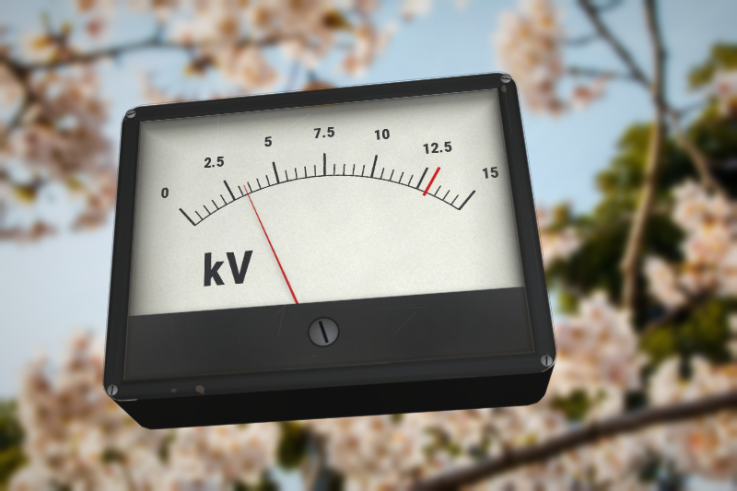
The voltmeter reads 3.25; kV
